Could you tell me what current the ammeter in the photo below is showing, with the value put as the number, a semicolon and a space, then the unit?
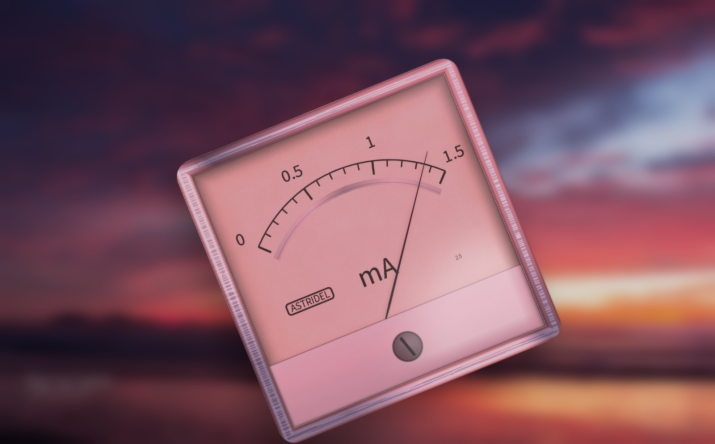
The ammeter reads 1.35; mA
